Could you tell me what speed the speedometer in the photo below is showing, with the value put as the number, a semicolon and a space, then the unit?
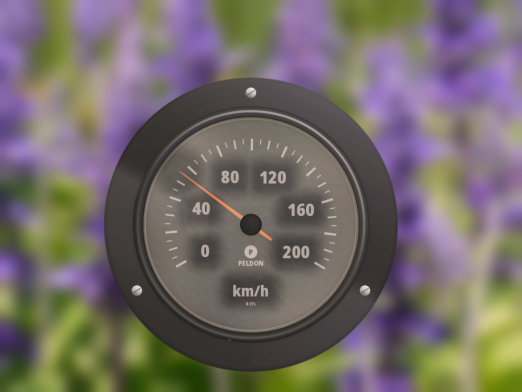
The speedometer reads 55; km/h
